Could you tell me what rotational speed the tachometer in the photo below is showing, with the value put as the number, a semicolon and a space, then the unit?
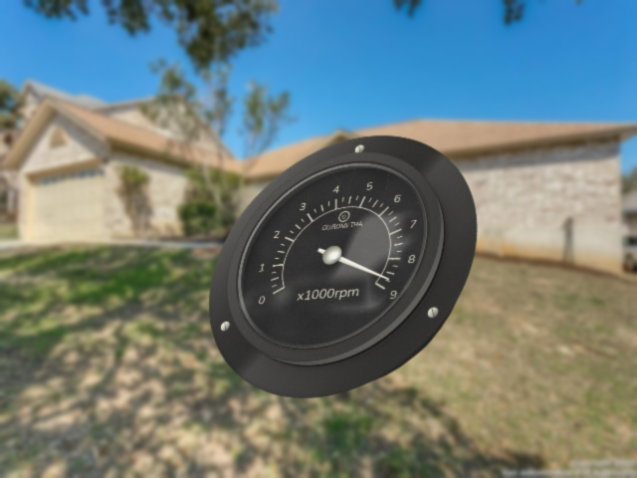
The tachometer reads 8750; rpm
